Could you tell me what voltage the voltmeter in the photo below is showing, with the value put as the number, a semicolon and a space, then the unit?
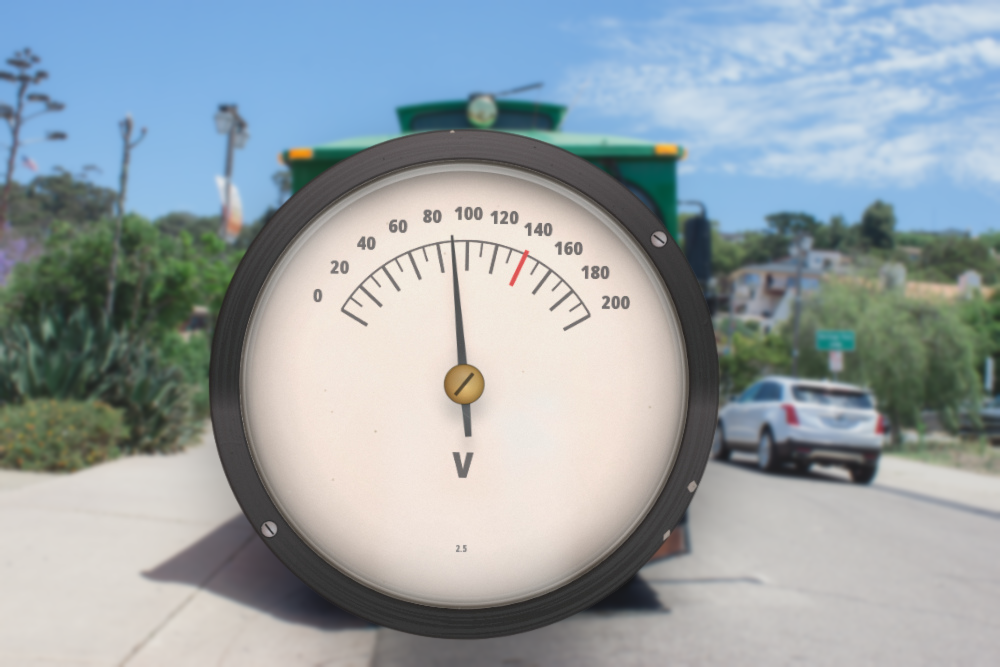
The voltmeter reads 90; V
